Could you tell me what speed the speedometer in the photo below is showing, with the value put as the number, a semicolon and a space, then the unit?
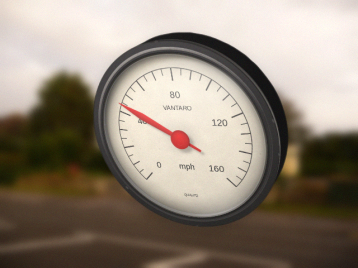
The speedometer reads 45; mph
